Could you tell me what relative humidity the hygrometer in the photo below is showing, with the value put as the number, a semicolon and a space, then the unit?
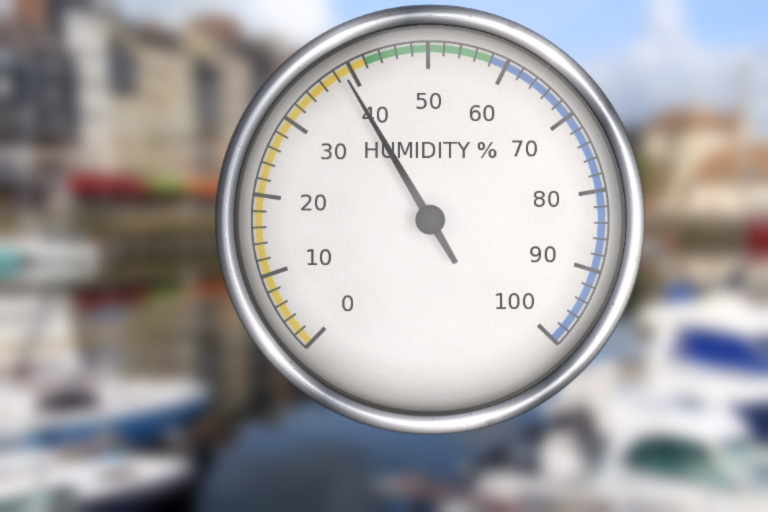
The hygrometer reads 39; %
